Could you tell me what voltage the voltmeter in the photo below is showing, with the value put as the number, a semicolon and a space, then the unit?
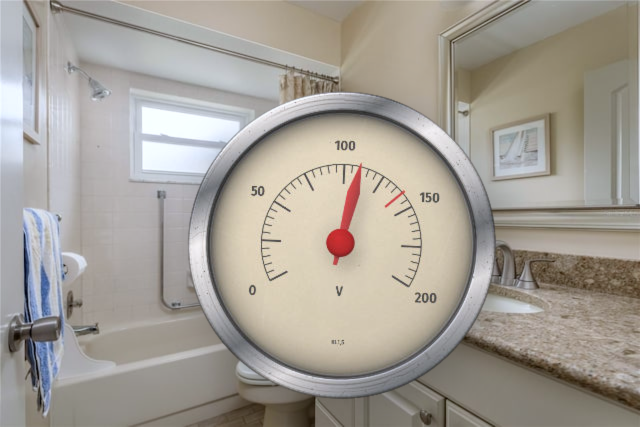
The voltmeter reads 110; V
